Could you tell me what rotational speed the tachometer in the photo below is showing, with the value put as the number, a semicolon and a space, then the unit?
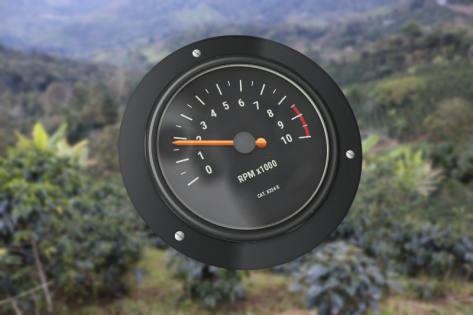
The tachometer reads 1750; rpm
